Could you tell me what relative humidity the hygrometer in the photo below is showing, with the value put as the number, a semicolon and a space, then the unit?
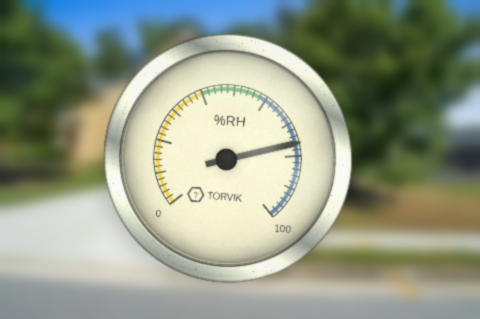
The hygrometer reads 76; %
